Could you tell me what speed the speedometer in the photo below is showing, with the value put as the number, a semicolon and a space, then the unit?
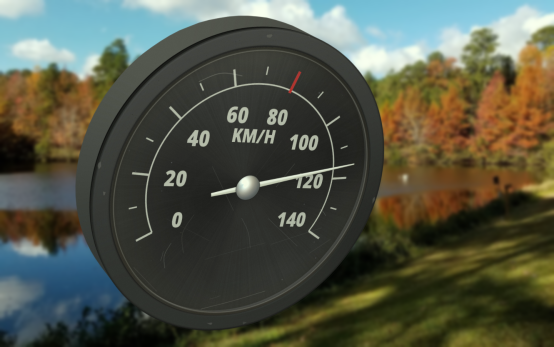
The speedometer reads 115; km/h
